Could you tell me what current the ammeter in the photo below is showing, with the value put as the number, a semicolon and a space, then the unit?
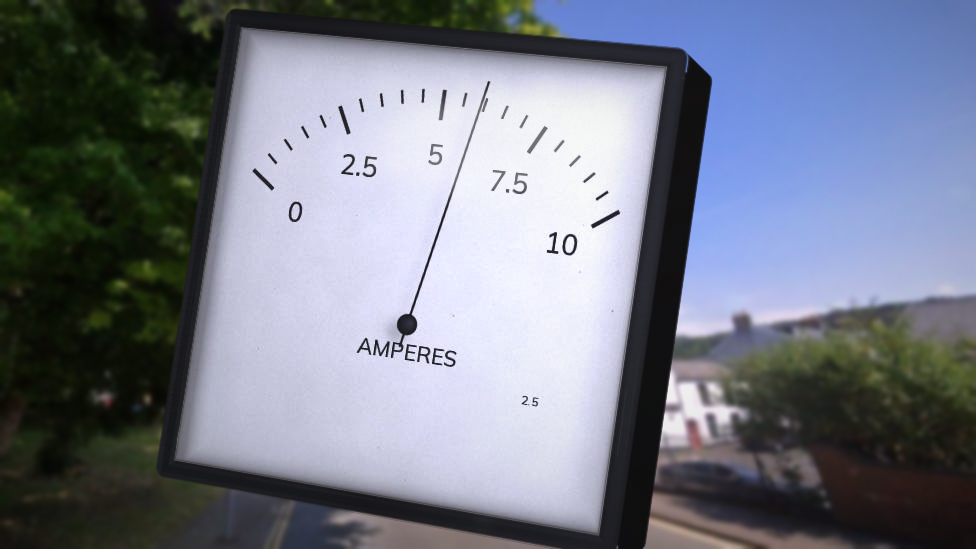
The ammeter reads 6; A
